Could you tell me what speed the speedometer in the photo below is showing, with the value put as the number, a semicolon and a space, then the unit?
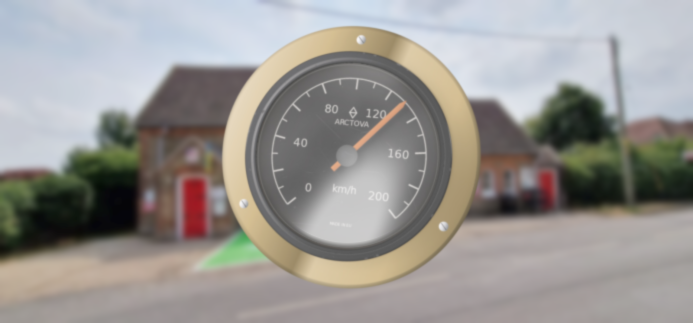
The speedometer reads 130; km/h
